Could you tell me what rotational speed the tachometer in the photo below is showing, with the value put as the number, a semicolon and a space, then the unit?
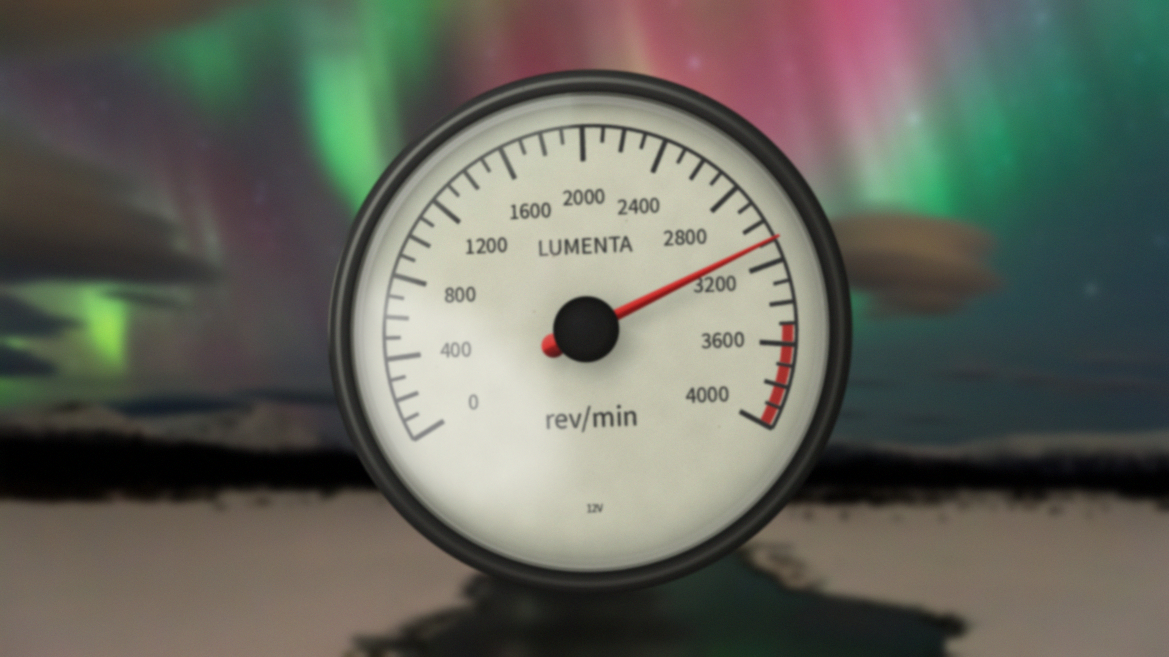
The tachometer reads 3100; rpm
